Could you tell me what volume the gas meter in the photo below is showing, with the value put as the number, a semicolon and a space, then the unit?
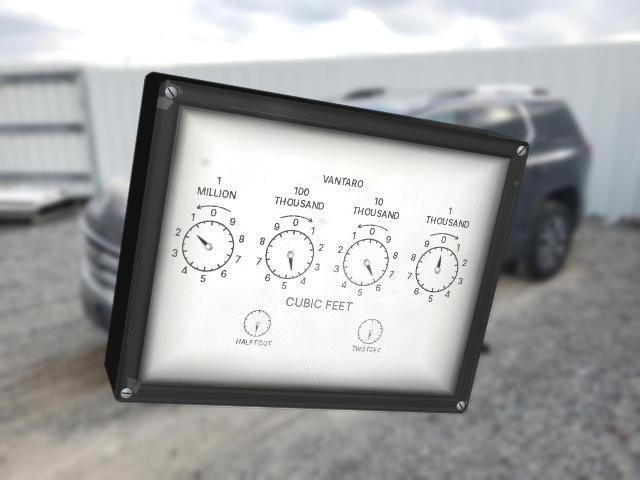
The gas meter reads 146000; ft³
